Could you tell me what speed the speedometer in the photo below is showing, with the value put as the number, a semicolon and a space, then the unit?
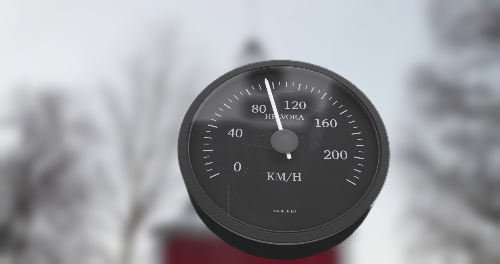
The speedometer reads 95; km/h
